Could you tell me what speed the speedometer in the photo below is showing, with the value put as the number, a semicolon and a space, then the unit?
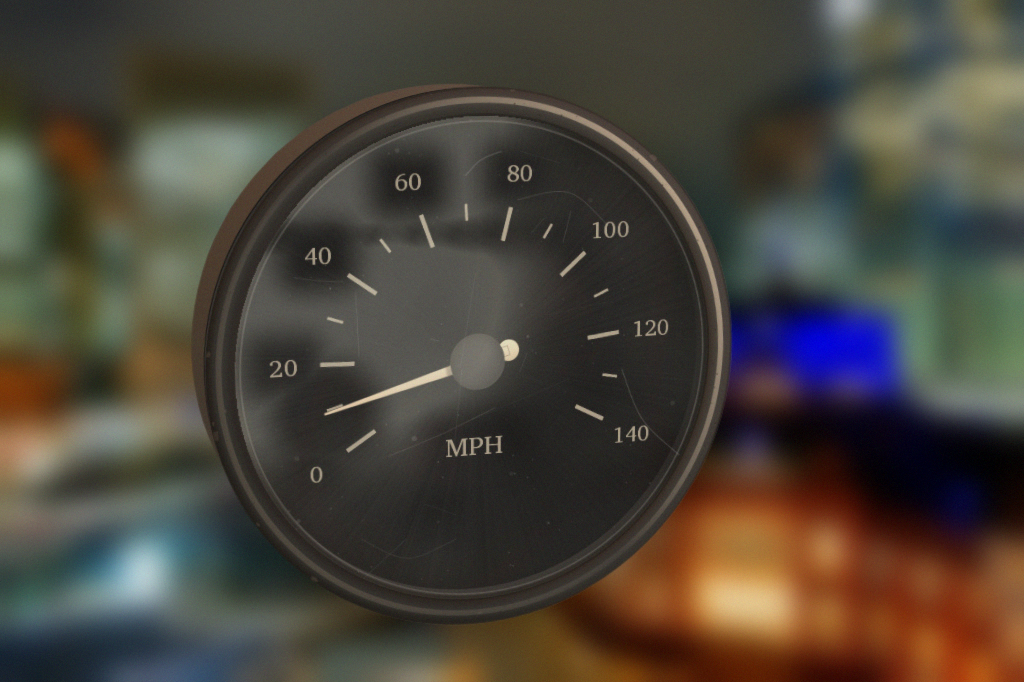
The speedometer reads 10; mph
